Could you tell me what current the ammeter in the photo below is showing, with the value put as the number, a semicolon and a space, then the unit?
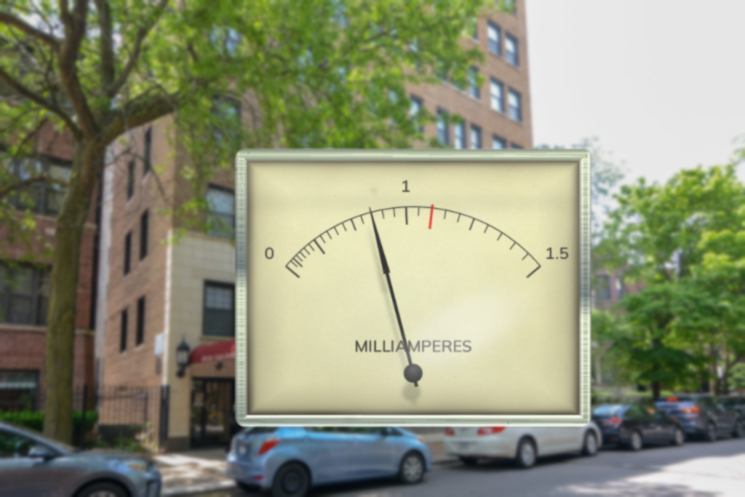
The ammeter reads 0.85; mA
